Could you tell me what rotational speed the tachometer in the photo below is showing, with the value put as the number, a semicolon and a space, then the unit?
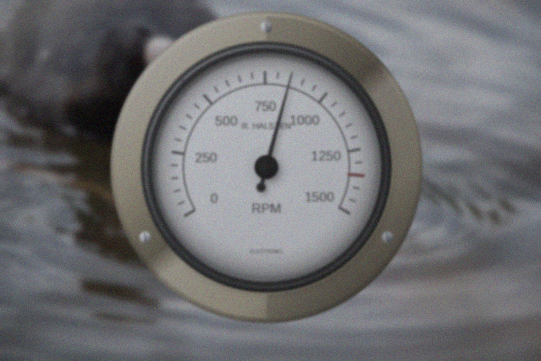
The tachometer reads 850; rpm
